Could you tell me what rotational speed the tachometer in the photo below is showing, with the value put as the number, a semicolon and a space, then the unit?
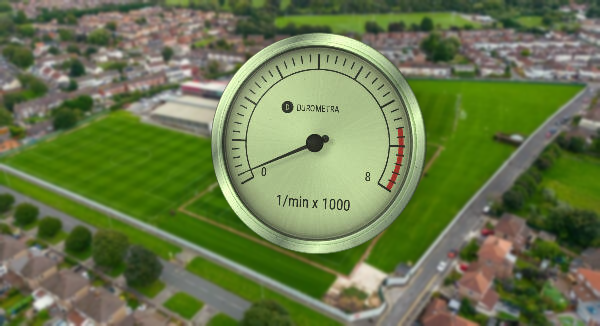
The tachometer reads 200; rpm
